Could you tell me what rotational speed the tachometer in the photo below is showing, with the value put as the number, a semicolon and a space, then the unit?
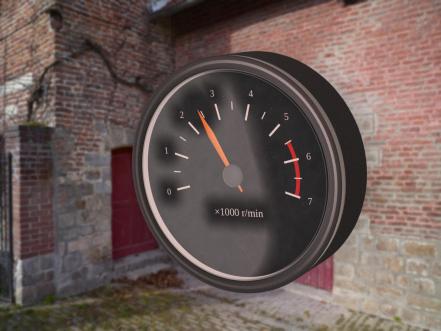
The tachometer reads 2500; rpm
